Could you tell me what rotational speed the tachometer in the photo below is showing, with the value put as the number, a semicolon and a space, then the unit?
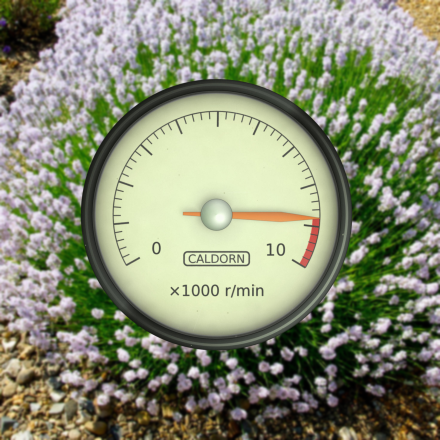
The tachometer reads 8800; rpm
